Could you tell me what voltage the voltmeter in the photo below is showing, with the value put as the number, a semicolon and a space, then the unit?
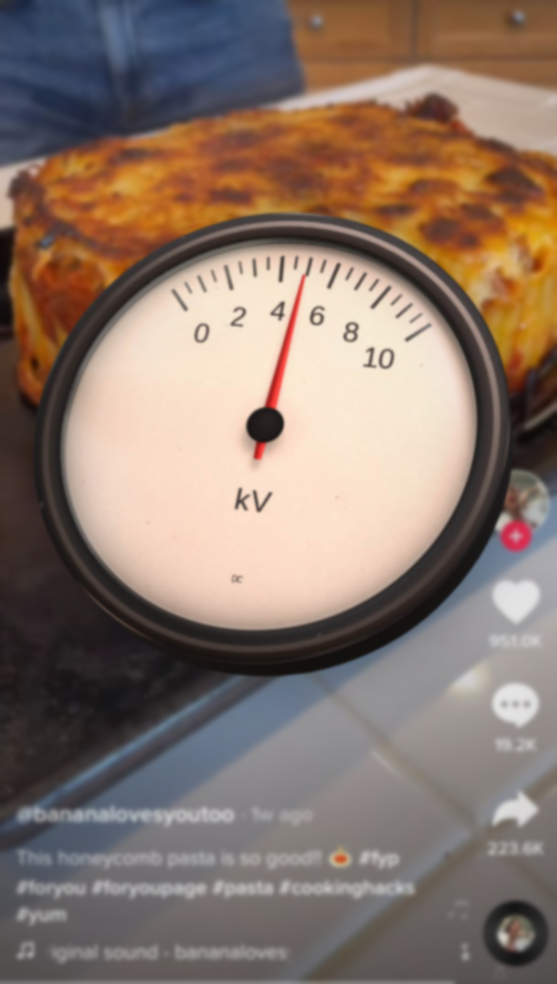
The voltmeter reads 5; kV
